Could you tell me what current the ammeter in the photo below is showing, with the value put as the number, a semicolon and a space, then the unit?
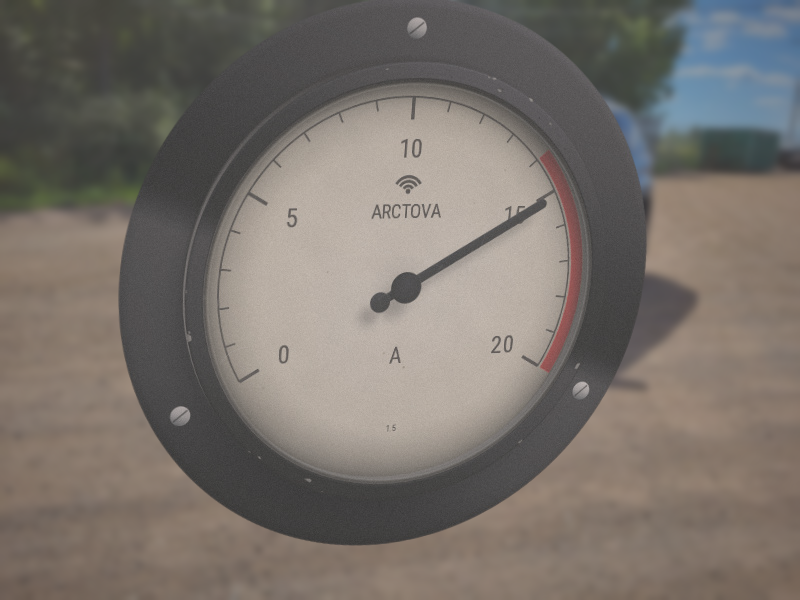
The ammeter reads 15; A
